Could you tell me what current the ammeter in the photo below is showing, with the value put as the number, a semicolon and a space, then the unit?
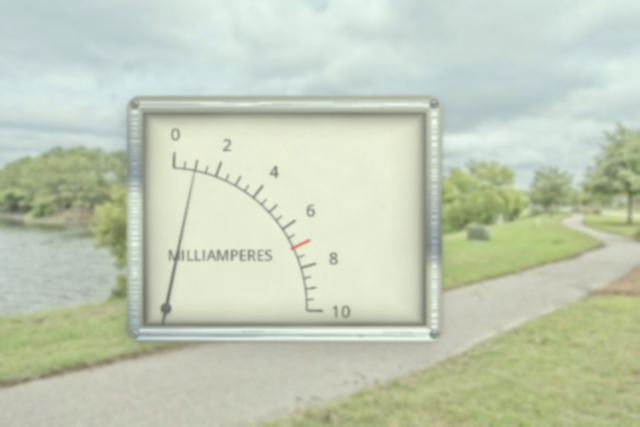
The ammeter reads 1; mA
